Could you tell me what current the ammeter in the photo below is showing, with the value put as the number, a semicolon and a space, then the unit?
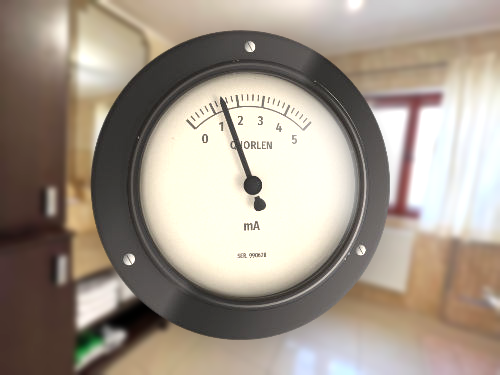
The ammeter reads 1.4; mA
